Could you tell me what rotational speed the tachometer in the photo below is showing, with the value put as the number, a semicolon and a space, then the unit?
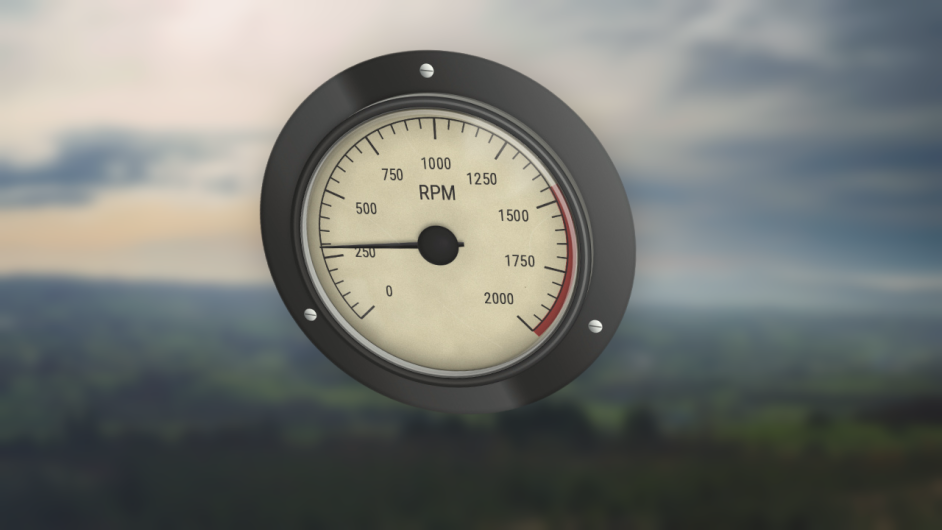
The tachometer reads 300; rpm
